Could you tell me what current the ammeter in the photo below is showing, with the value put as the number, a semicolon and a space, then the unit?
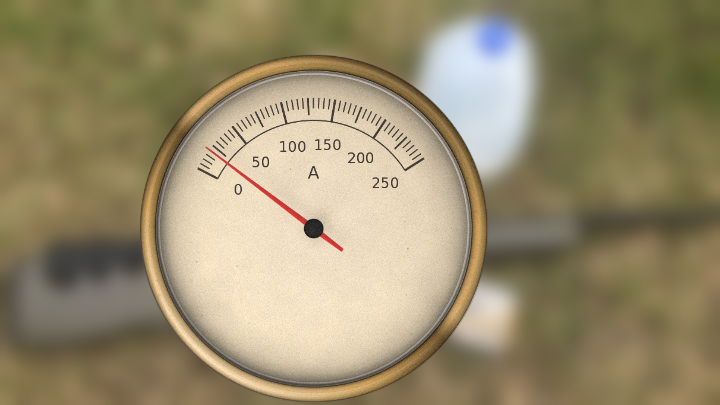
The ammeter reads 20; A
